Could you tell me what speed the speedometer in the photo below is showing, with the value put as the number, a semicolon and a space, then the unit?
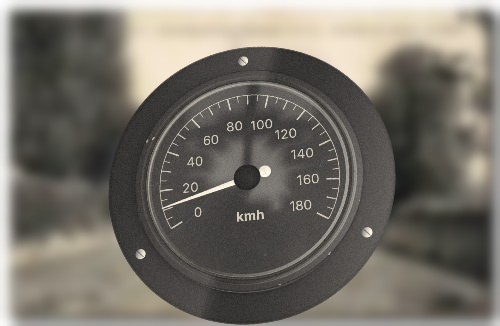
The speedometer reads 10; km/h
